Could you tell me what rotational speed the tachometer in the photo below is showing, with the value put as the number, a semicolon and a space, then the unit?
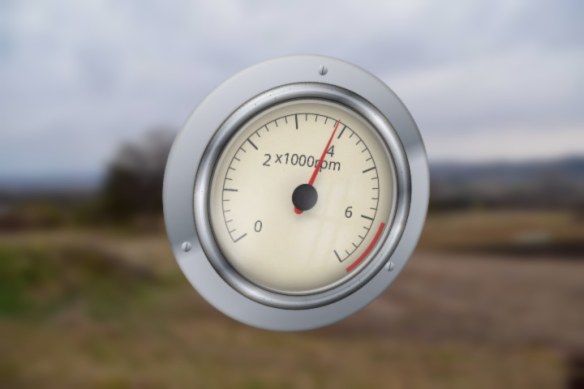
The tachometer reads 3800; rpm
